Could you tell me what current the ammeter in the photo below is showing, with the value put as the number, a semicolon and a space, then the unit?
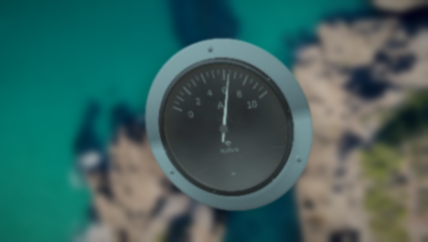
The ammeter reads 6.5; A
